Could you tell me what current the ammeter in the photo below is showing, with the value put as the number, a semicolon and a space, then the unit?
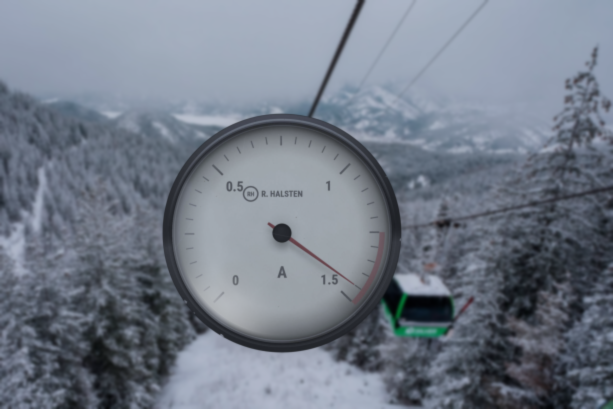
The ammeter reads 1.45; A
